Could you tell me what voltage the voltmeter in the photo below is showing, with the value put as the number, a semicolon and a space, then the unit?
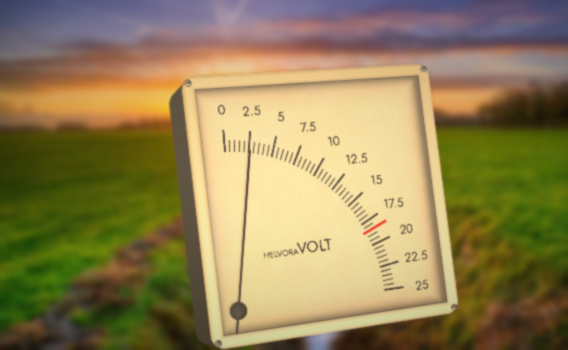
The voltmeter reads 2.5; V
